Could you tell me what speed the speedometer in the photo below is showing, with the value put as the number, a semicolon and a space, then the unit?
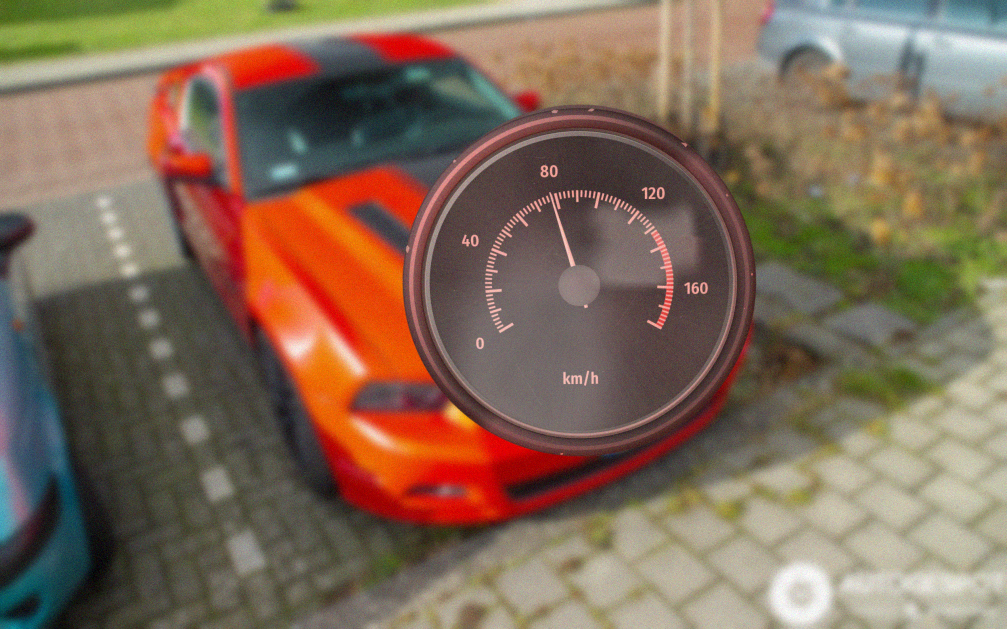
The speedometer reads 78; km/h
